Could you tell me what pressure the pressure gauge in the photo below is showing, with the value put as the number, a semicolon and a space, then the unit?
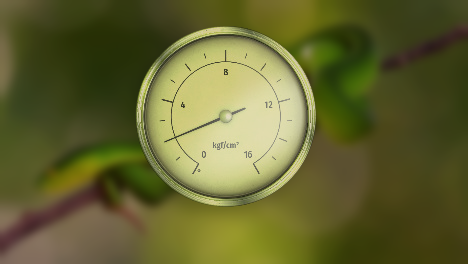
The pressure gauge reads 2; kg/cm²
